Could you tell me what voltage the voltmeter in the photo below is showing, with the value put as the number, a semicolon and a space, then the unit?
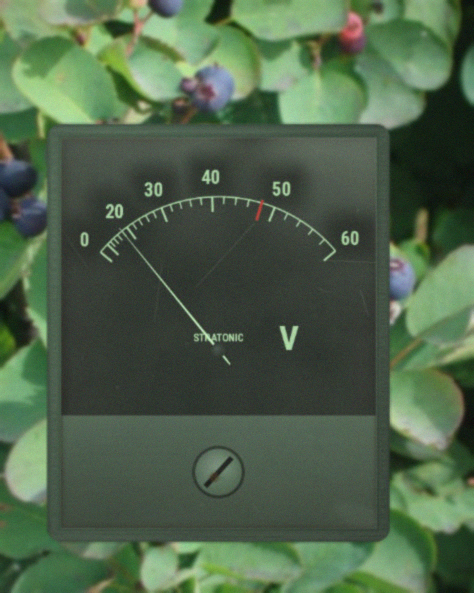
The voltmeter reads 18; V
